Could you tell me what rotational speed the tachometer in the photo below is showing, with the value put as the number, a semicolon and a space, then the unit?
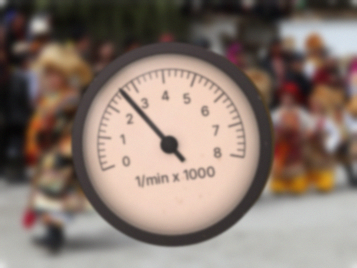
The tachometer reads 2600; rpm
